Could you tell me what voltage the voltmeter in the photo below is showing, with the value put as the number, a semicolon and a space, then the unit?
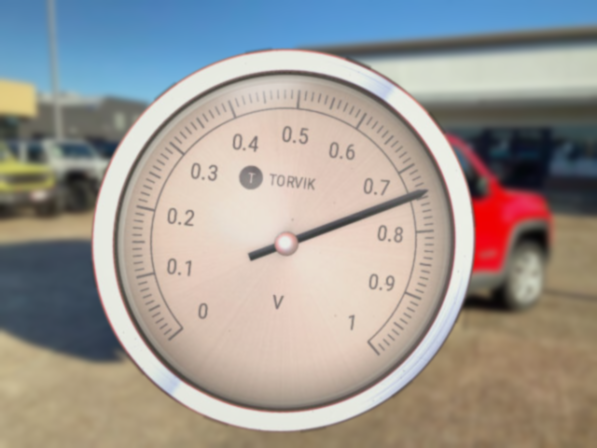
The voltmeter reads 0.74; V
